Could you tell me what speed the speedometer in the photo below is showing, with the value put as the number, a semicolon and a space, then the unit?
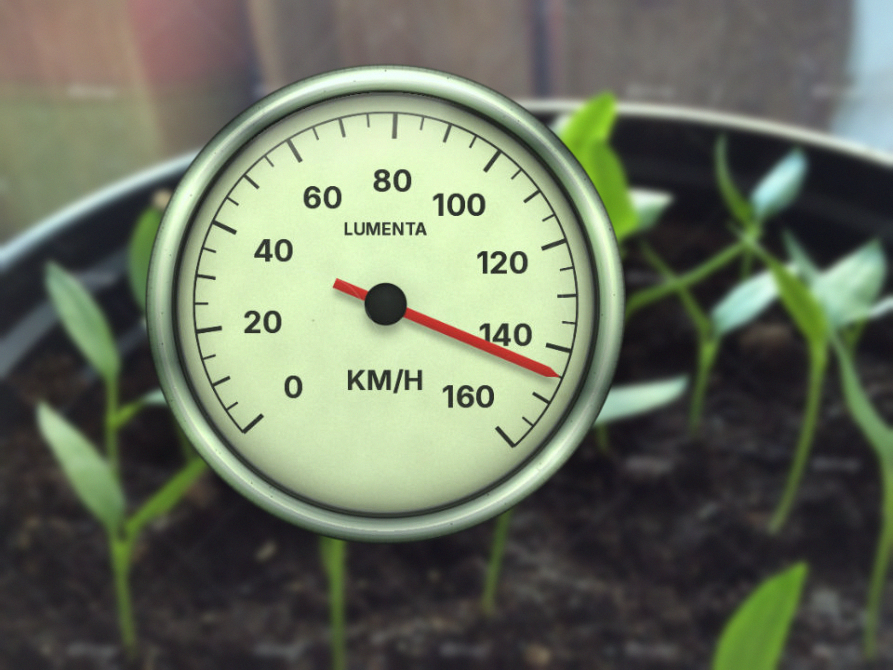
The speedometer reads 145; km/h
